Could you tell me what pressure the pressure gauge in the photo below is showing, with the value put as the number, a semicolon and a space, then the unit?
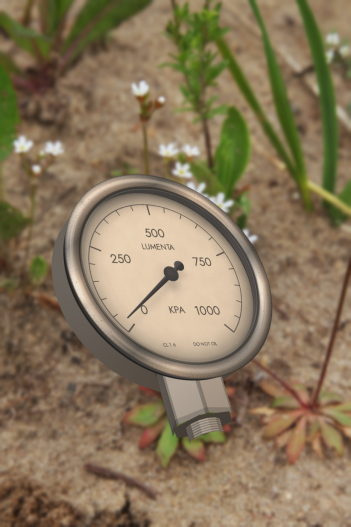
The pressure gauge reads 25; kPa
